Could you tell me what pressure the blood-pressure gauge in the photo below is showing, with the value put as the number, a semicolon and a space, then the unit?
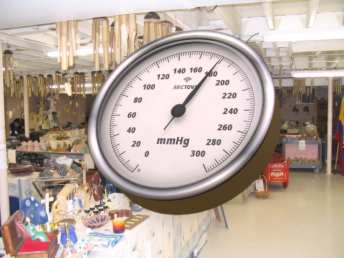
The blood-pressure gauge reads 180; mmHg
